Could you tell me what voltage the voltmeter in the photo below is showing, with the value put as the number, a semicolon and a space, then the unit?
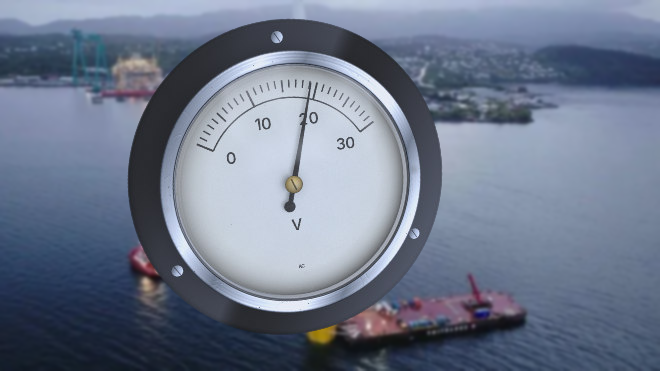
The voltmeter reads 19; V
